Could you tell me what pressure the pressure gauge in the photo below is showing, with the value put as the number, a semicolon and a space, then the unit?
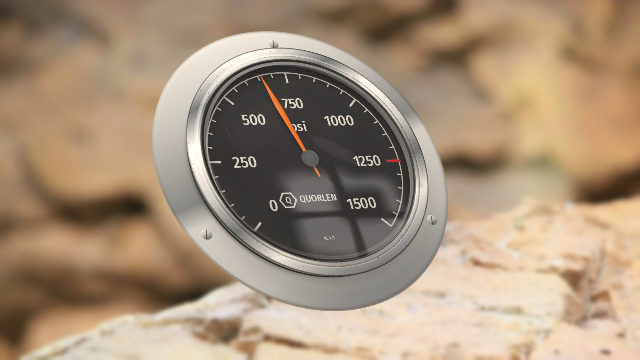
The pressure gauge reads 650; psi
